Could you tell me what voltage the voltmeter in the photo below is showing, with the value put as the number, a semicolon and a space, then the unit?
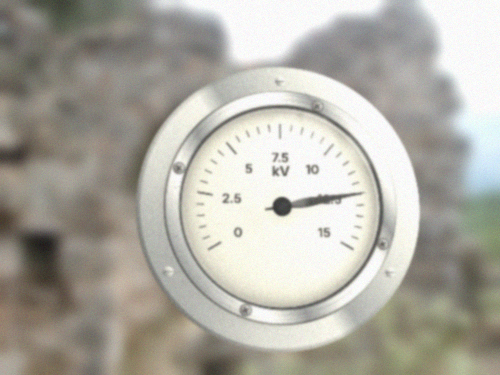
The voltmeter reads 12.5; kV
